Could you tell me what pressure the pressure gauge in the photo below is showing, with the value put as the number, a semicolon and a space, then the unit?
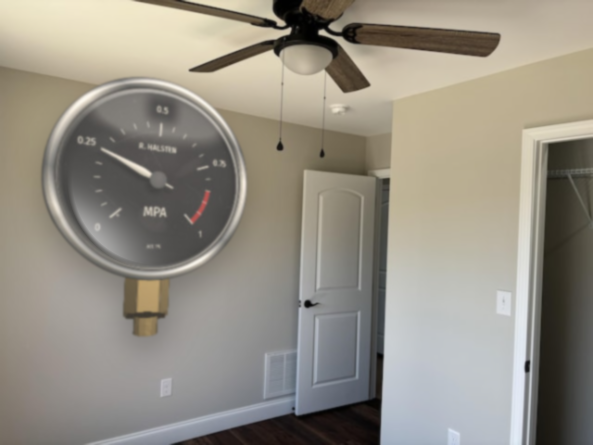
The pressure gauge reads 0.25; MPa
